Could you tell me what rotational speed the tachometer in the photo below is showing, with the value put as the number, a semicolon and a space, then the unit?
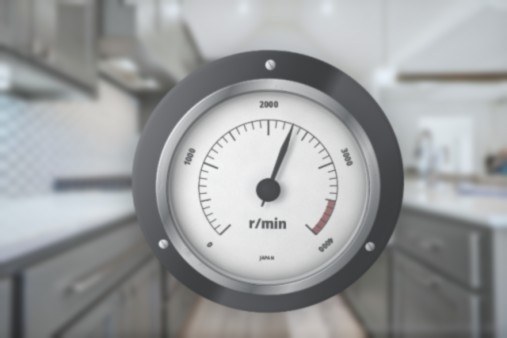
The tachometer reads 2300; rpm
